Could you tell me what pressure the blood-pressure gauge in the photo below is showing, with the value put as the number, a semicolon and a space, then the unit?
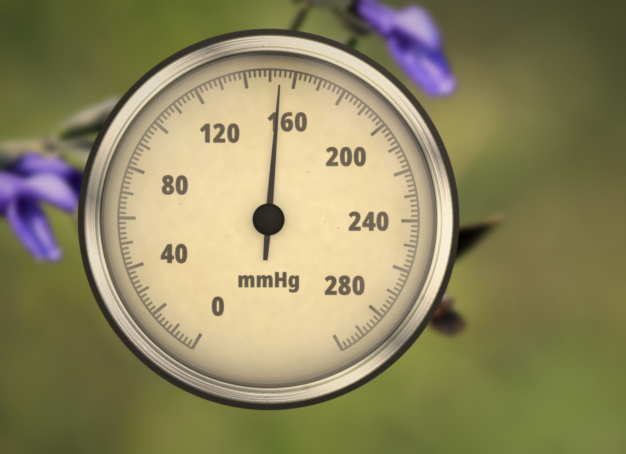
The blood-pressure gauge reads 154; mmHg
